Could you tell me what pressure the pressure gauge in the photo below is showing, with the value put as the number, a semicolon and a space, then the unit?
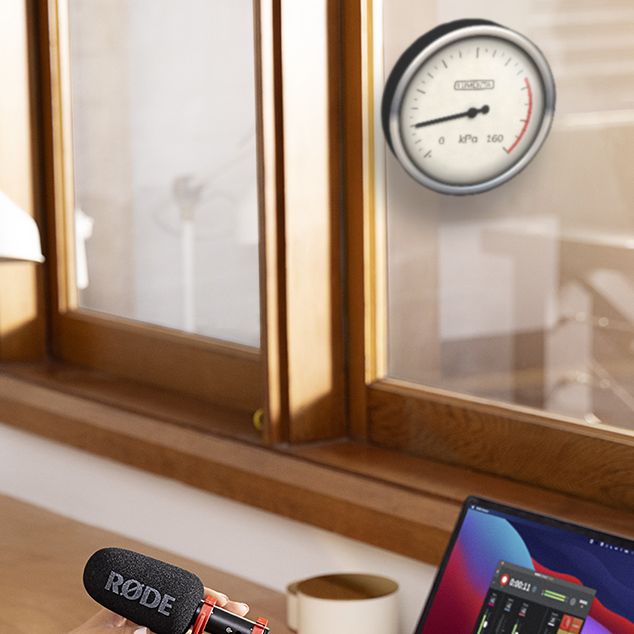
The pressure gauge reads 20; kPa
